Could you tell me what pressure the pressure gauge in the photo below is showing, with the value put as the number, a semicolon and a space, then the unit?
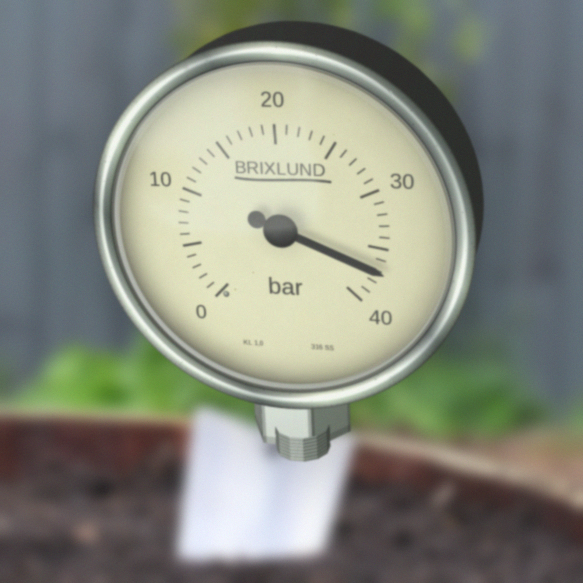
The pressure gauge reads 37; bar
